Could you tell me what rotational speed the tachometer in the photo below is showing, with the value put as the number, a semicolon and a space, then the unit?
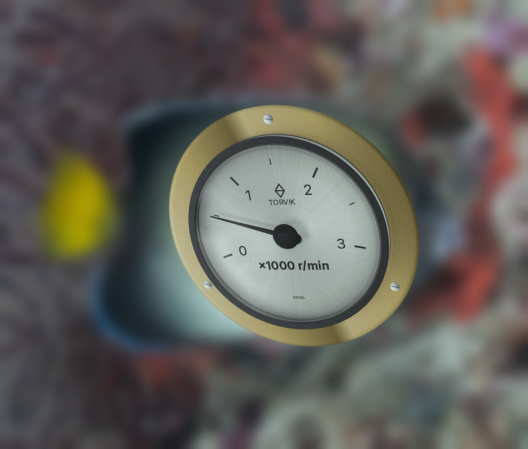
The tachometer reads 500; rpm
